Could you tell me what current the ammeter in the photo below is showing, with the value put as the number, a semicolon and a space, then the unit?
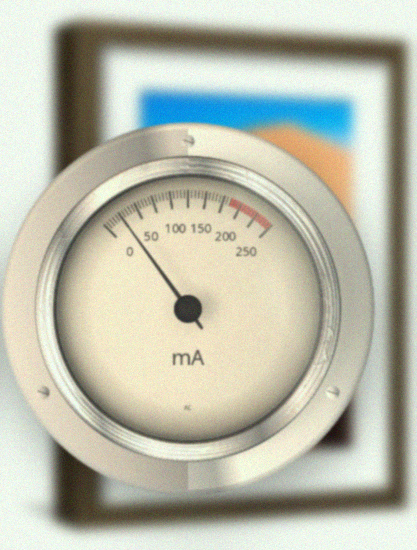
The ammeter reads 25; mA
